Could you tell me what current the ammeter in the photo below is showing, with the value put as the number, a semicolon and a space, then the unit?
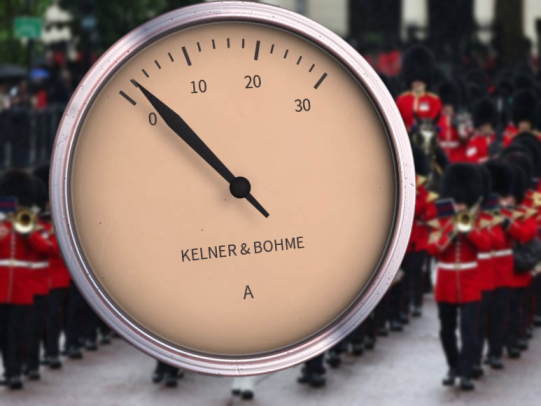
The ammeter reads 2; A
